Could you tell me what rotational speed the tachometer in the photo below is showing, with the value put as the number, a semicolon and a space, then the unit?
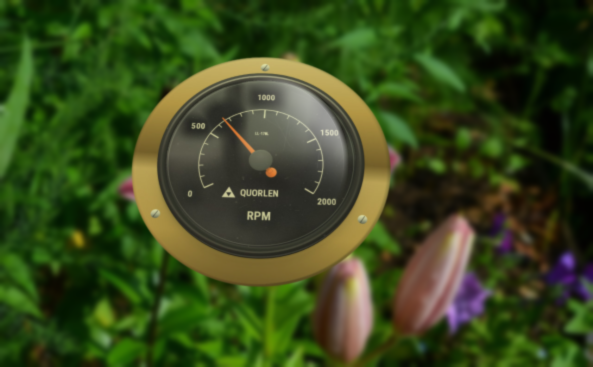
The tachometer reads 650; rpm
